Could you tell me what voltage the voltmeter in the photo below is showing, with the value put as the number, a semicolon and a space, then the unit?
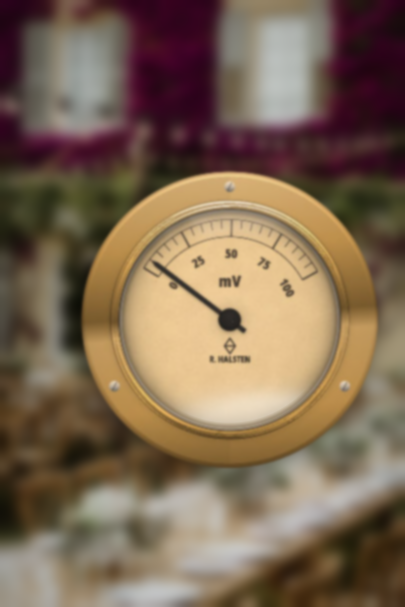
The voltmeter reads 5; mV
